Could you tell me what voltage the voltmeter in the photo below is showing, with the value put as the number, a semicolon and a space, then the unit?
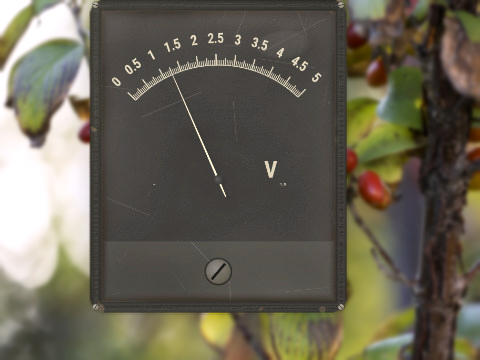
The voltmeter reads 1.25; V
